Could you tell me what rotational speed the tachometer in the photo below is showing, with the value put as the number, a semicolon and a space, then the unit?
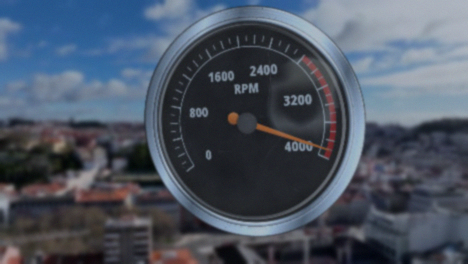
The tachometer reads 3900; rpm
